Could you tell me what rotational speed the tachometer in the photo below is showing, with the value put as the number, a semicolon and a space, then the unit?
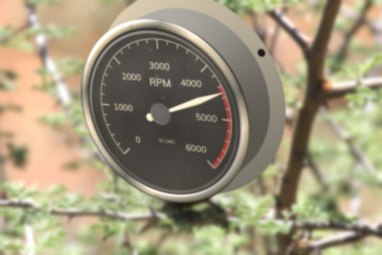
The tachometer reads 4500; rpm
